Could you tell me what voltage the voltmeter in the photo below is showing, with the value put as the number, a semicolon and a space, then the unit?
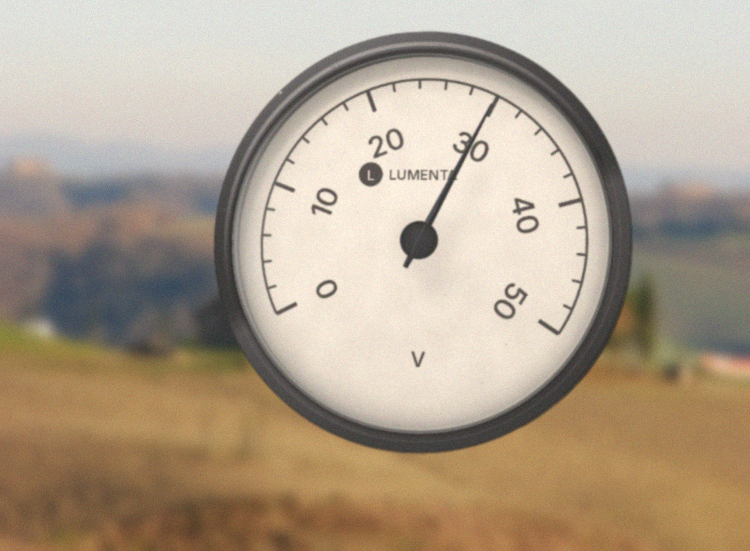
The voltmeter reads 30; V
